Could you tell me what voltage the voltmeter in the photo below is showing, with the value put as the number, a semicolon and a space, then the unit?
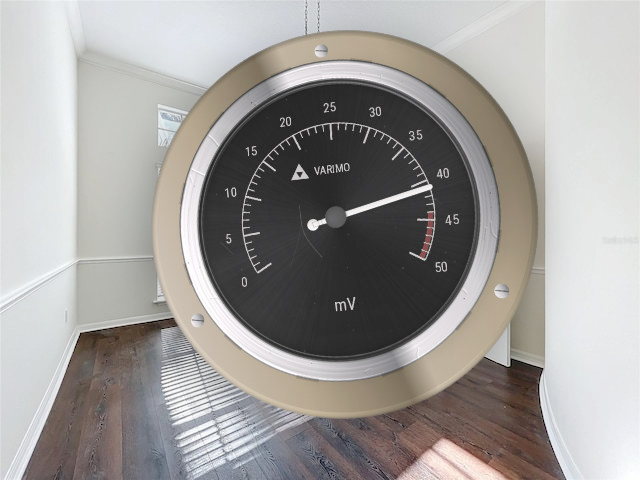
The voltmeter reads 41; mV
